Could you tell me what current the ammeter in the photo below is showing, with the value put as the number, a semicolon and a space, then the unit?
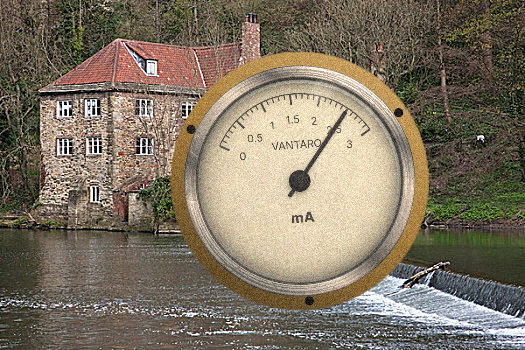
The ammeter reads 2.5; mA
